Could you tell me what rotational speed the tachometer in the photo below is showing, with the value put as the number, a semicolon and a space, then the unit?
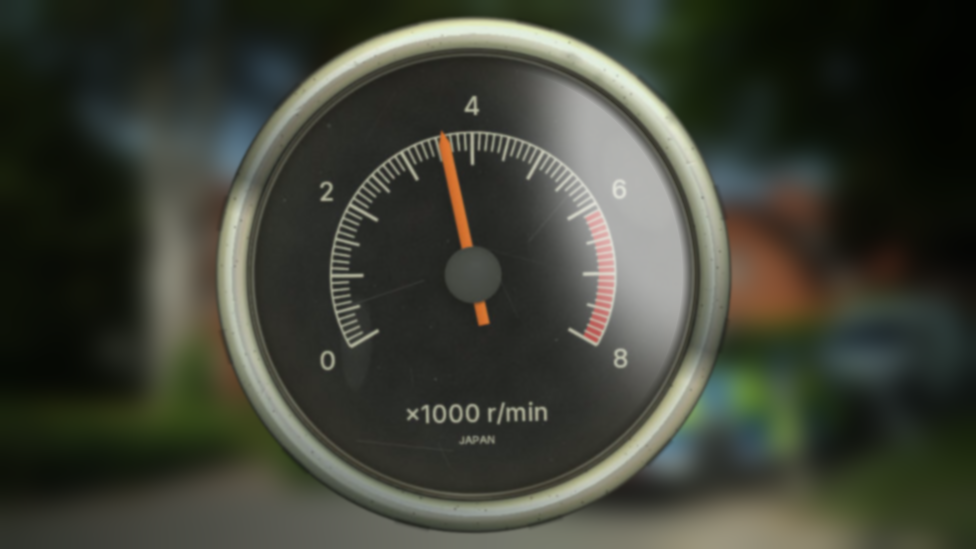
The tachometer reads 3600; rpm
